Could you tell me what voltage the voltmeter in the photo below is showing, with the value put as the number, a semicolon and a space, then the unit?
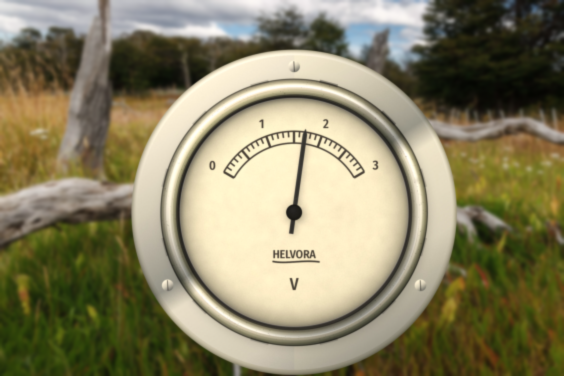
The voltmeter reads 1.7; V
